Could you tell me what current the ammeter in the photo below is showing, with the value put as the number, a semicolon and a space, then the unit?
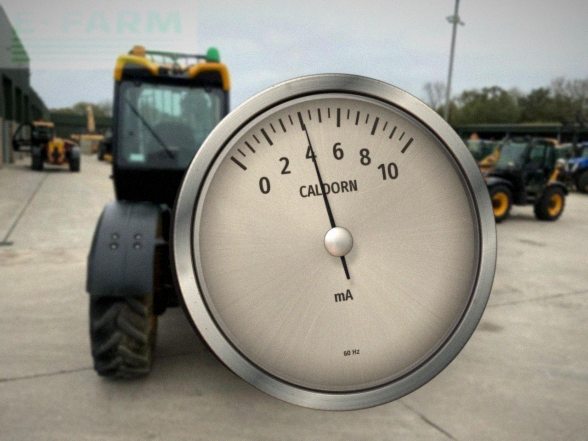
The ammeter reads 4; mA
